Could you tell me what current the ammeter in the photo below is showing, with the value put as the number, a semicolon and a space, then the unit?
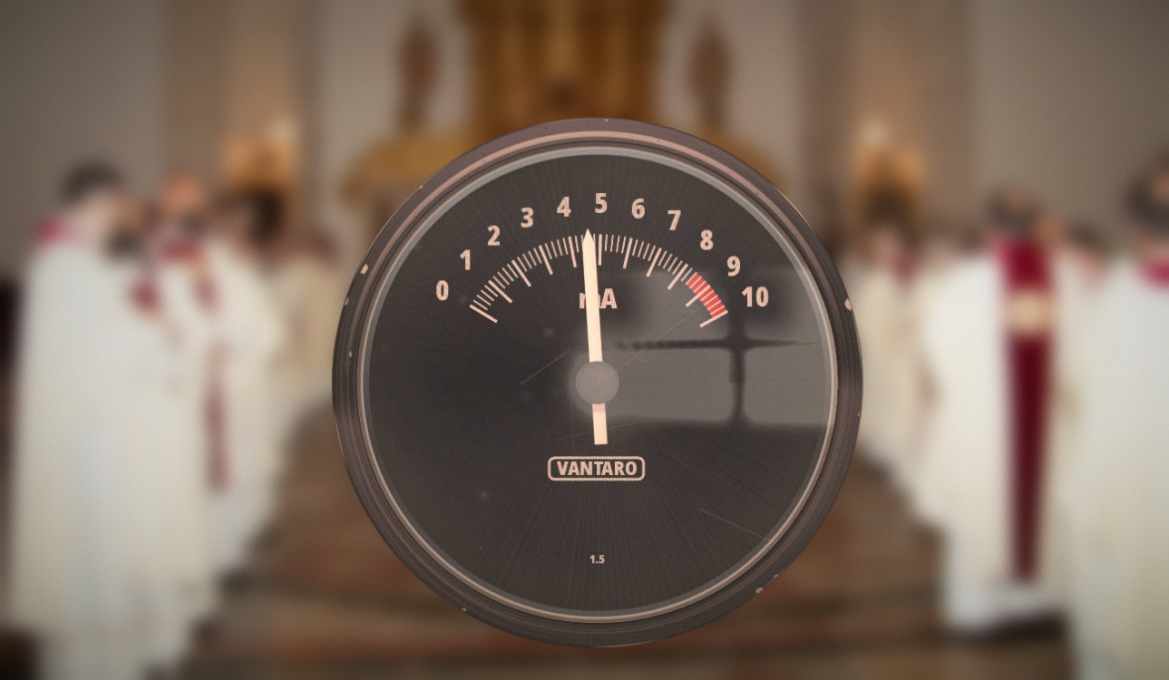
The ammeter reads 4.6; mA
